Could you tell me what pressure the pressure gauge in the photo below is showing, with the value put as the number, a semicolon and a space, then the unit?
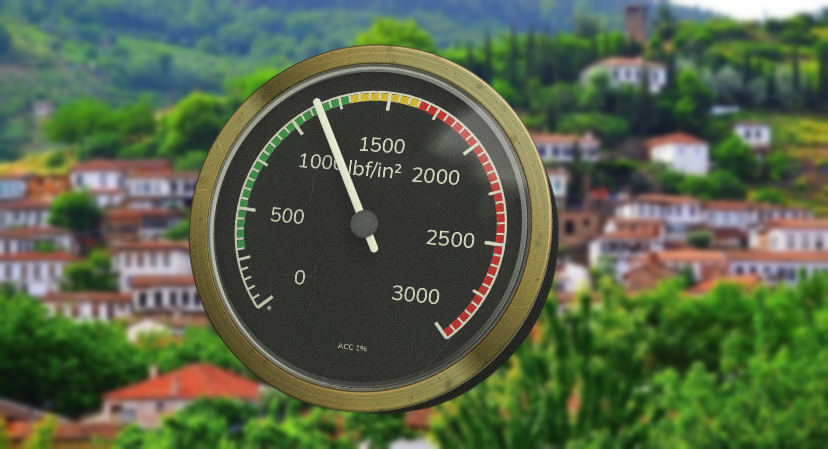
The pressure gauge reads 1150; psi
